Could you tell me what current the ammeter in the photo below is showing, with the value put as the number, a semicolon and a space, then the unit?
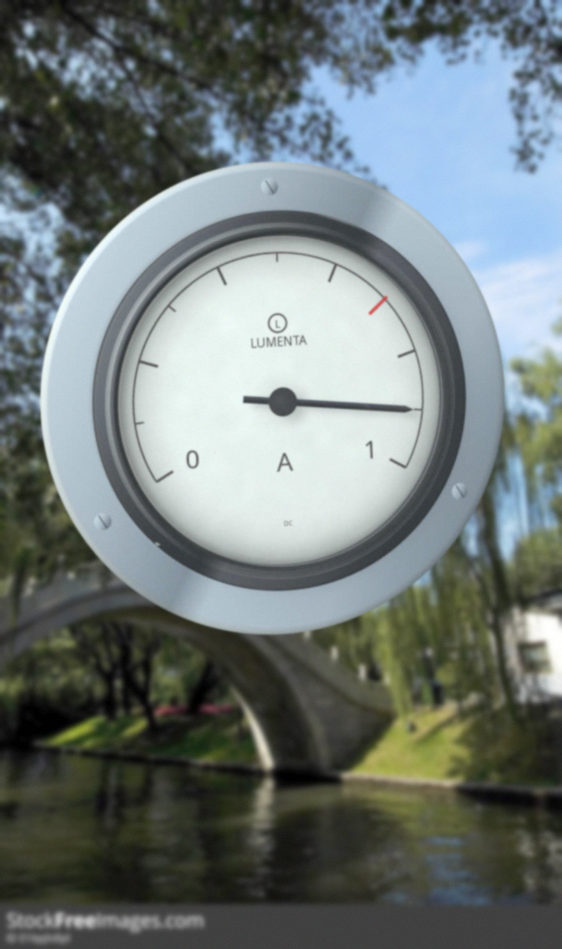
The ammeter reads 0.9; A
